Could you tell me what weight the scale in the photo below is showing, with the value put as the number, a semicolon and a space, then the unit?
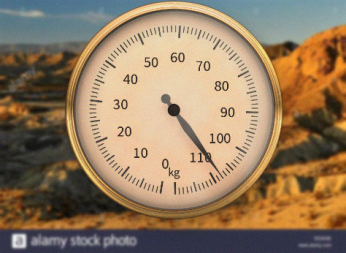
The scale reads 108; kg
